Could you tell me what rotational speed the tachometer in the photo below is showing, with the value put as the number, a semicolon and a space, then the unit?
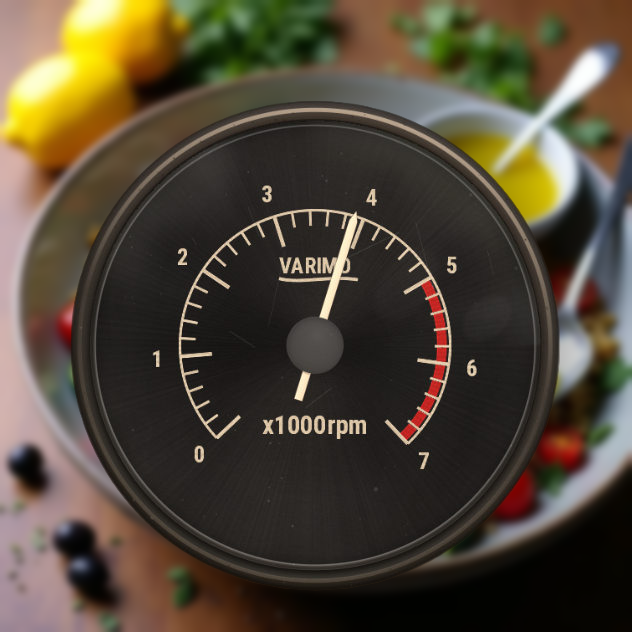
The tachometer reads 3900; rpm
